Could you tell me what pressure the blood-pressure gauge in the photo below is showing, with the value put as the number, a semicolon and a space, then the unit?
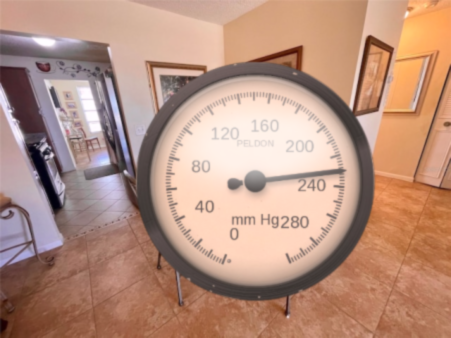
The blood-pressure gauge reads 230; mmHg
